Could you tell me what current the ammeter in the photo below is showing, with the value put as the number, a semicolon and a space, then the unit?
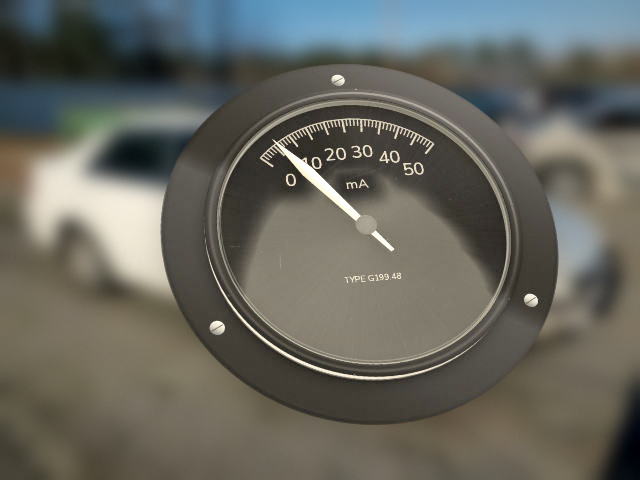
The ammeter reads 5; mA
